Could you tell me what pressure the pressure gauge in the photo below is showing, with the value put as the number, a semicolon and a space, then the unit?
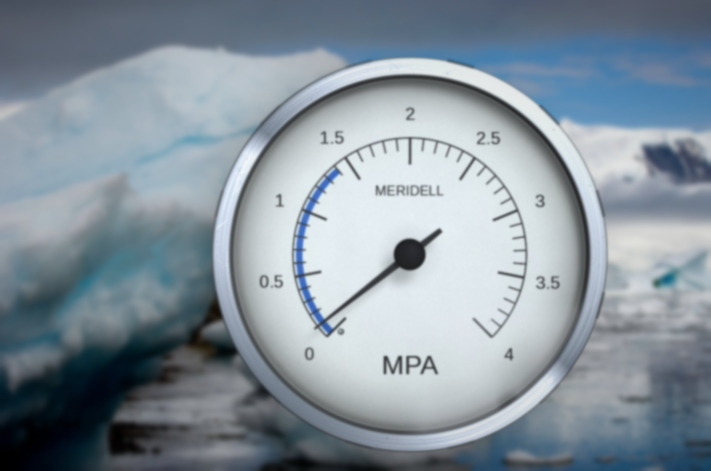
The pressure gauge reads 0.1; MPa
